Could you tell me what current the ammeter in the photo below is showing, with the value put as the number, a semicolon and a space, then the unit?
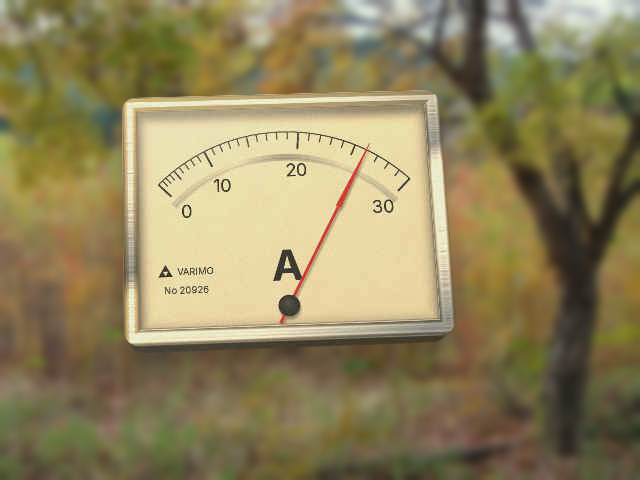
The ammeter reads 26; A
